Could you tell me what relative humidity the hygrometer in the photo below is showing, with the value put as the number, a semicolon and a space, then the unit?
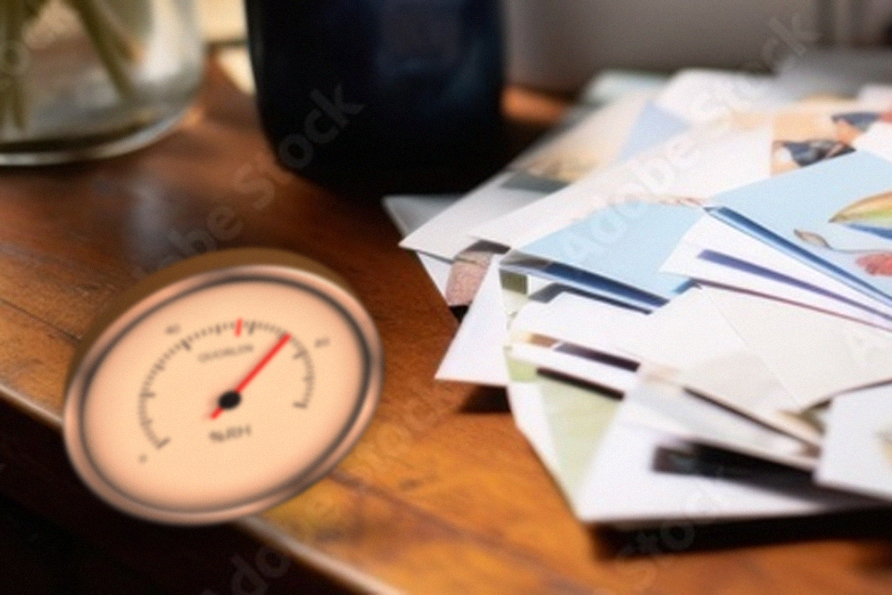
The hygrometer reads 70; %
